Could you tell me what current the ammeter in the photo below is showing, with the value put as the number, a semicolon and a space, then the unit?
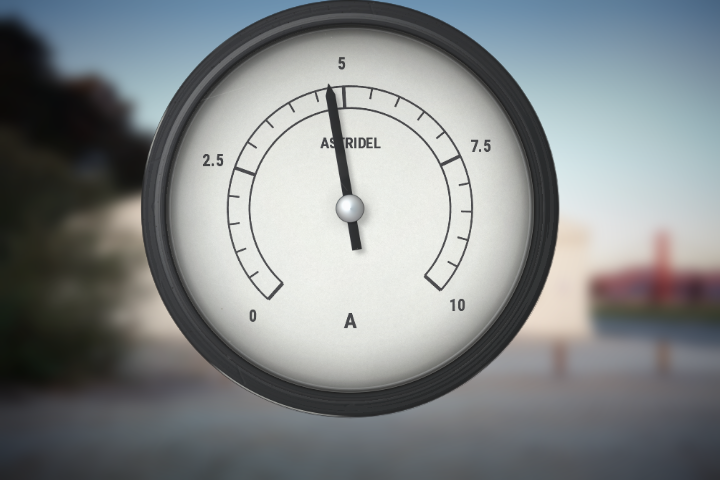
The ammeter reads 4.75; A
